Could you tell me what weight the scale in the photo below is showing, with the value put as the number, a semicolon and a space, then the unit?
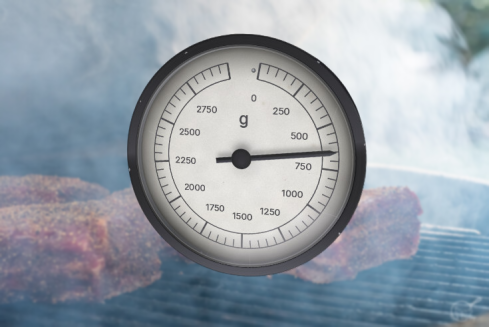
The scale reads 650; g
